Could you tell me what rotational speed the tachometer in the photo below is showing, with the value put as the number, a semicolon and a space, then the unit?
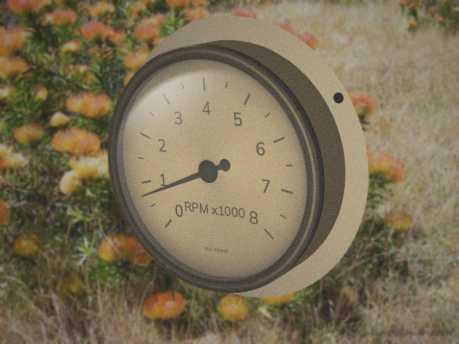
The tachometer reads 750; rpm
